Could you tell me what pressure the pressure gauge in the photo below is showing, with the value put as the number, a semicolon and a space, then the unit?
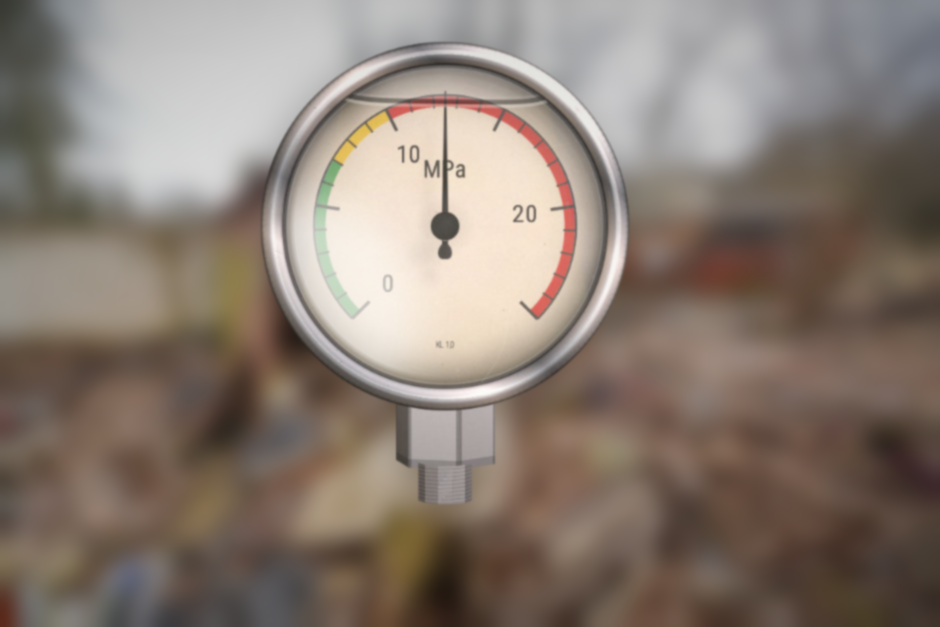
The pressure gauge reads 12.5; MPa
